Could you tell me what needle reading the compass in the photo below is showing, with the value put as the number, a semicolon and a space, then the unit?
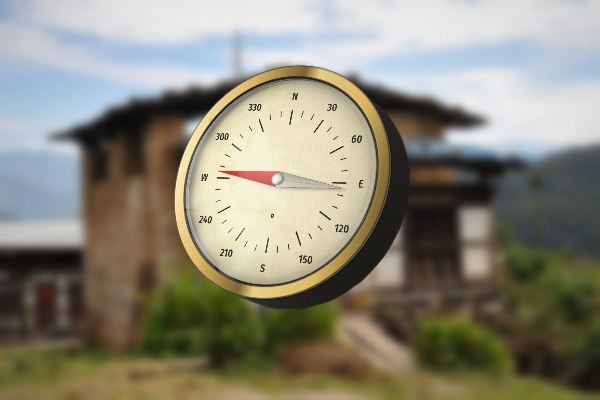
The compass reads 275; °
